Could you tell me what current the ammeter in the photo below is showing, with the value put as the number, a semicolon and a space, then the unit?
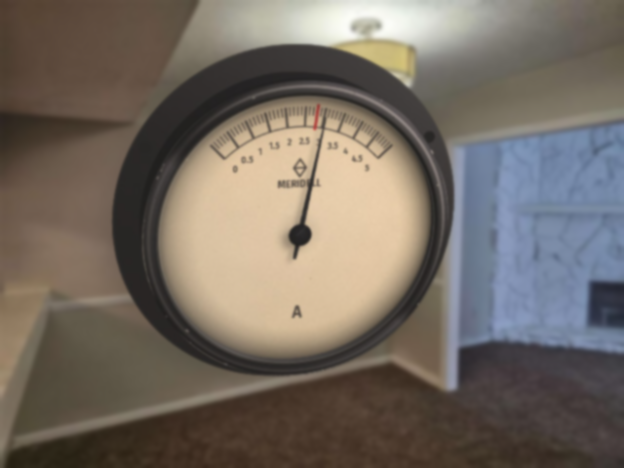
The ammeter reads 3; A
